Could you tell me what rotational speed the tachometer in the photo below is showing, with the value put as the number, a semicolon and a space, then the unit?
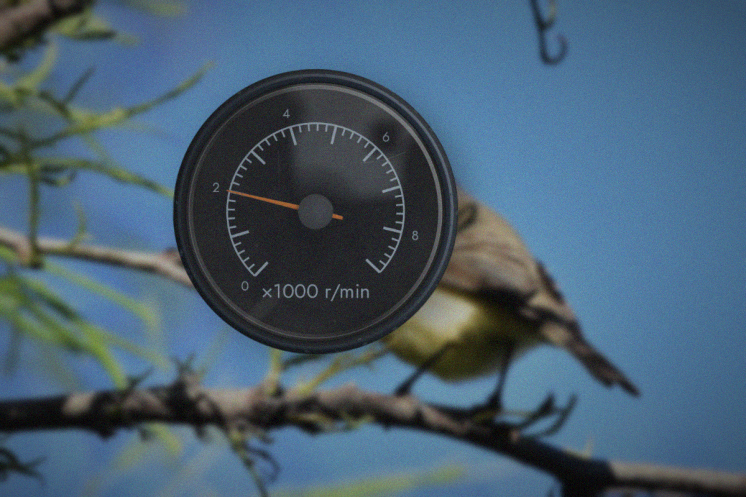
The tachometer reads 2000; rpm
